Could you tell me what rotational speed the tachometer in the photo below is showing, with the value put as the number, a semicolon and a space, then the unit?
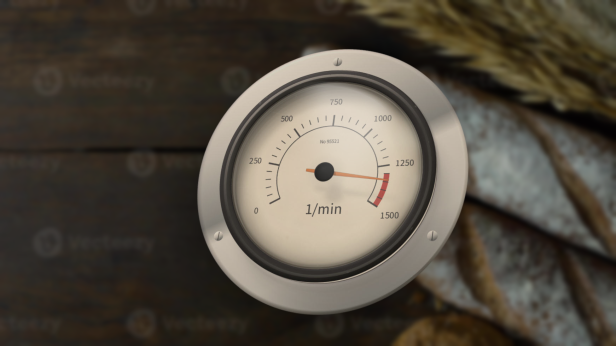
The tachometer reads 1350; rpm
